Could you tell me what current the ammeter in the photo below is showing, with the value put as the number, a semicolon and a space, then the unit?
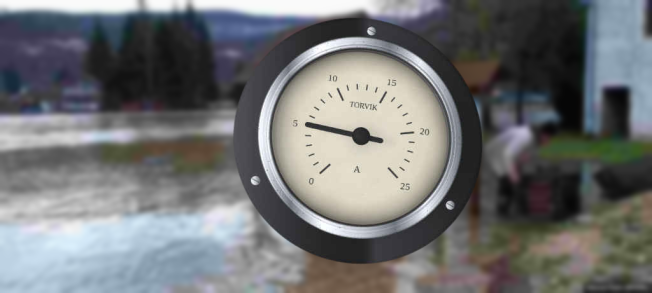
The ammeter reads 5; A
